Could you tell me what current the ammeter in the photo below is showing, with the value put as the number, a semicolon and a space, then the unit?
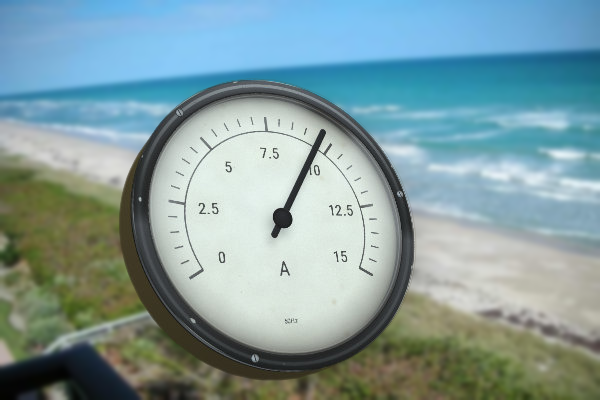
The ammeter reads 9.5; A
